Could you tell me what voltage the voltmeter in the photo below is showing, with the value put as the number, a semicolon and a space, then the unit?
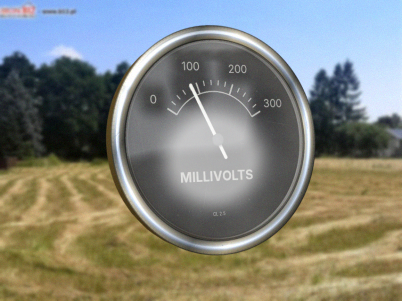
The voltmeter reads 80; mV
